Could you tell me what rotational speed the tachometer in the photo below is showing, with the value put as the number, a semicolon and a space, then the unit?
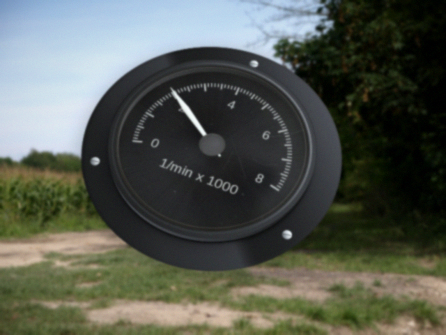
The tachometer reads 2000; rpm
